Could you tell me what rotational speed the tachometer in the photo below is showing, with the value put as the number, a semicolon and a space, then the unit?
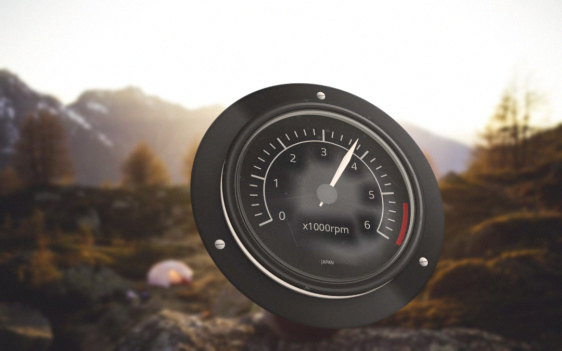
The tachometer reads 3700; rpm
